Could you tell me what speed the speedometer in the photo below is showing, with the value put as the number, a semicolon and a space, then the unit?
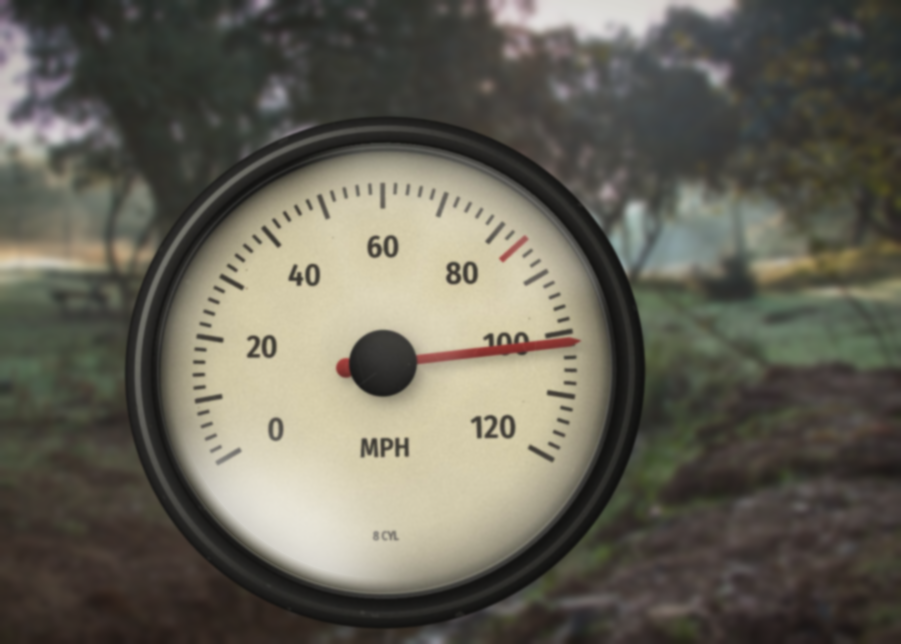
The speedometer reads 102; mph
